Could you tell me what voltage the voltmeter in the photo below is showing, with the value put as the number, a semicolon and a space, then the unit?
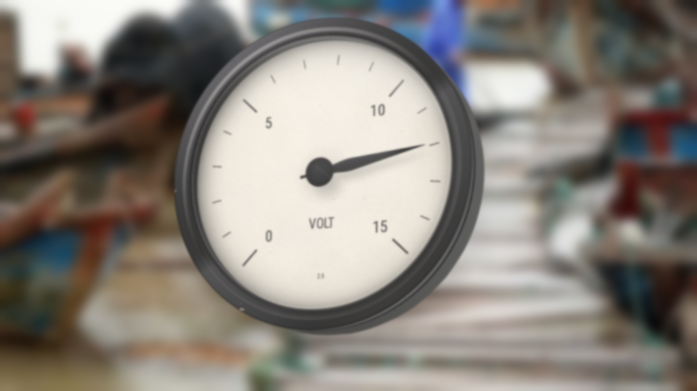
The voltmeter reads 12; V
